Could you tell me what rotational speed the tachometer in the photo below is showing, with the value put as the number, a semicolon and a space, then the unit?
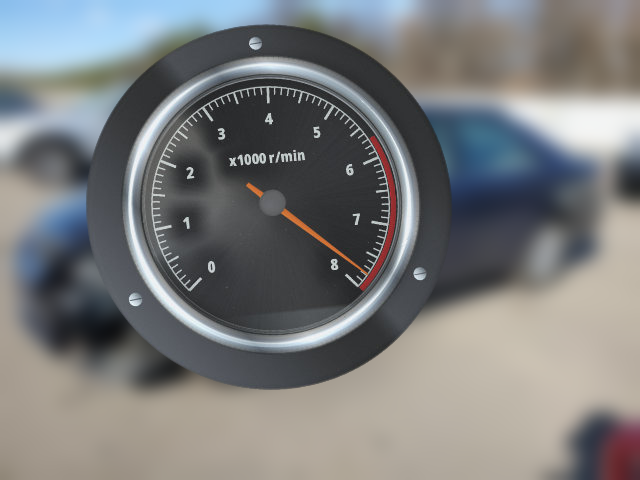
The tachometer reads 7800; rpm
